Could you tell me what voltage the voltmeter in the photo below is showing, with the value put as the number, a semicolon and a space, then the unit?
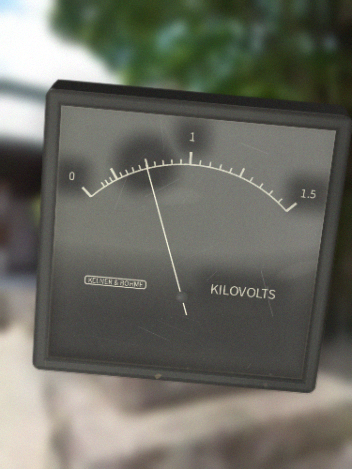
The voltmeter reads 0.75; kV
